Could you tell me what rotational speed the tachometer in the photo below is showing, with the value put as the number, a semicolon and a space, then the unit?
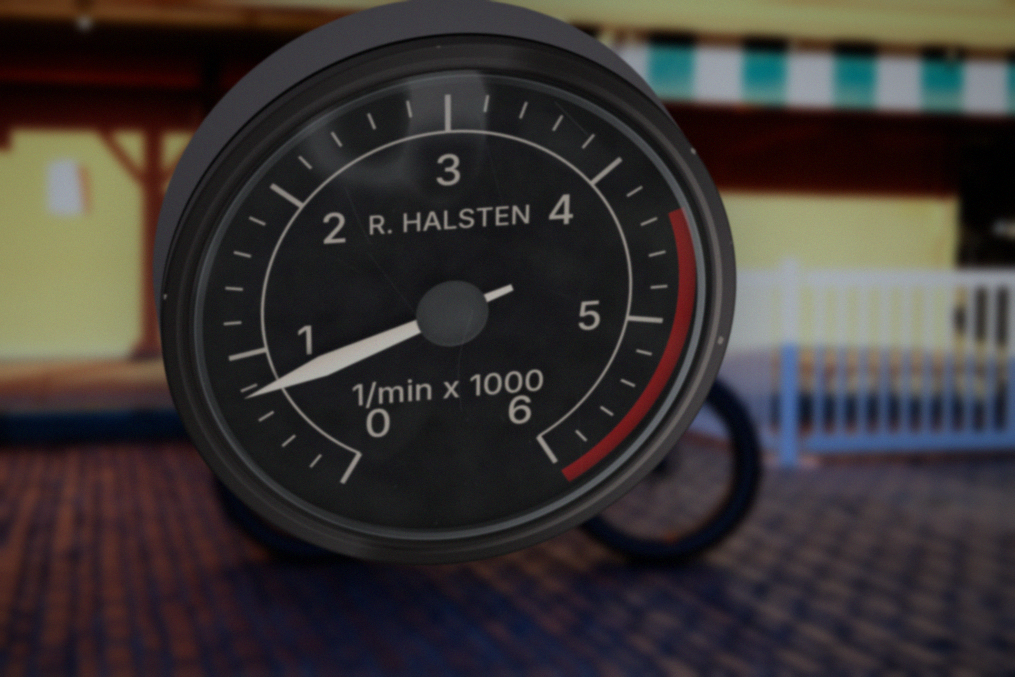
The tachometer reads 800; rpm
